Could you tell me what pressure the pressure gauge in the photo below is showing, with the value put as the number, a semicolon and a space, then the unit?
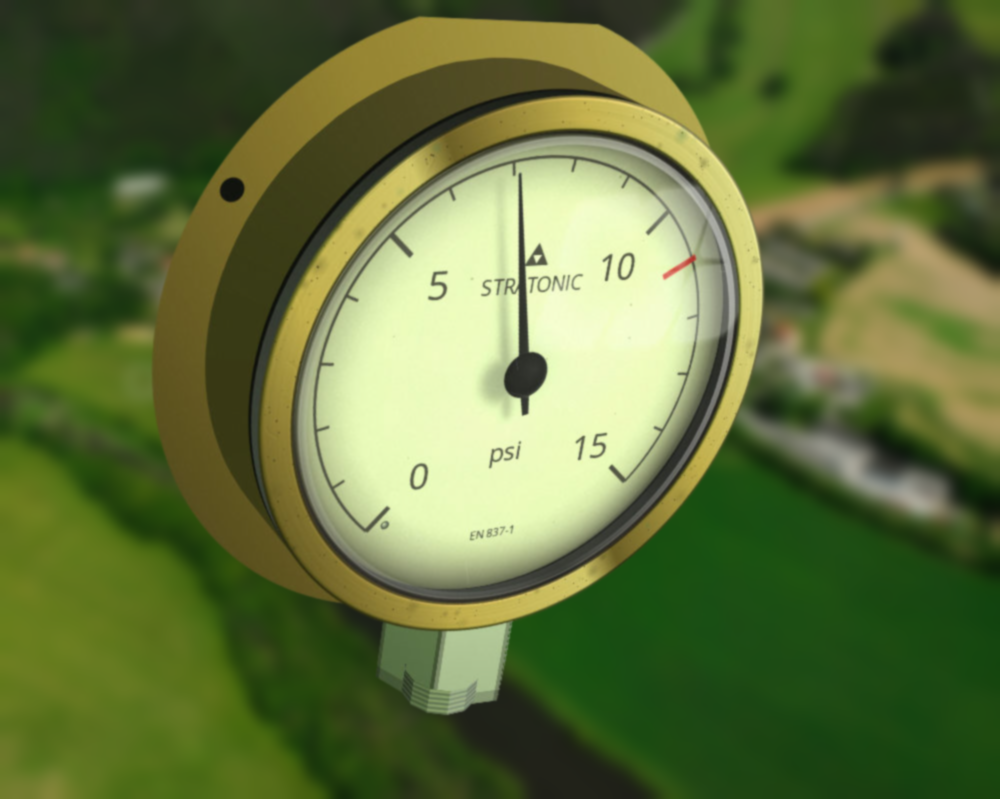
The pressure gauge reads 7; psi
